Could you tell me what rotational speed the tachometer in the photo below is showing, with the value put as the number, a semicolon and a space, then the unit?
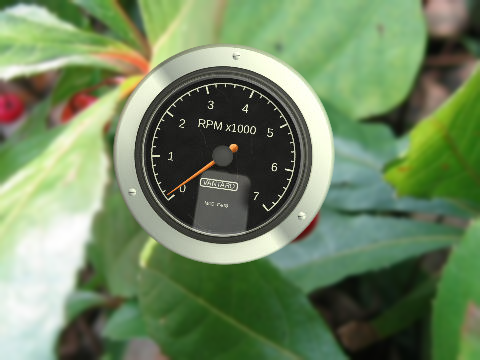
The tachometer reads 100; rpm
